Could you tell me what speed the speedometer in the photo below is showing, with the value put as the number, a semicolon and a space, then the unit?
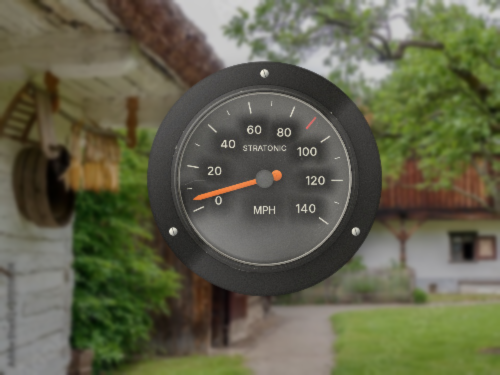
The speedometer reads 5; mph
